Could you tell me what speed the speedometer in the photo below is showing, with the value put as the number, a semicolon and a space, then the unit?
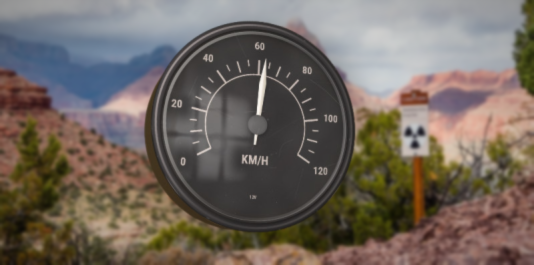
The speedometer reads 62.5; km/h
